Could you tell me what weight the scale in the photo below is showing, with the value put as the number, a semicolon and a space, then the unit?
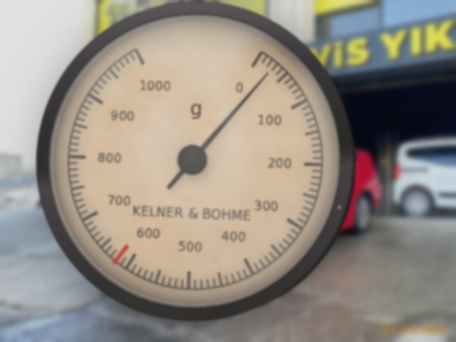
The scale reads 30; g
